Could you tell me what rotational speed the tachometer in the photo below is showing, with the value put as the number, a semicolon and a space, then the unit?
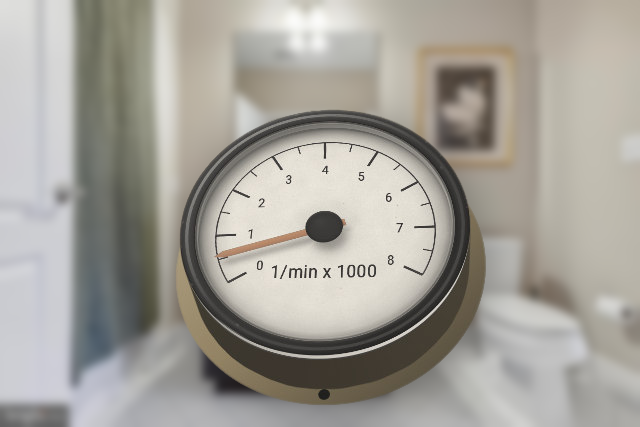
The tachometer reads 500; rpm
